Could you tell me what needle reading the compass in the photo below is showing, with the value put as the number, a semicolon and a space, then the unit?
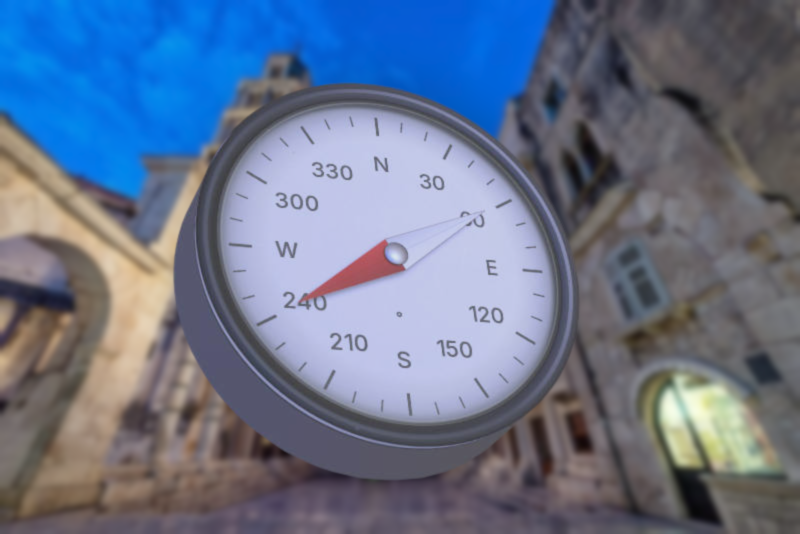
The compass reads 240; °
